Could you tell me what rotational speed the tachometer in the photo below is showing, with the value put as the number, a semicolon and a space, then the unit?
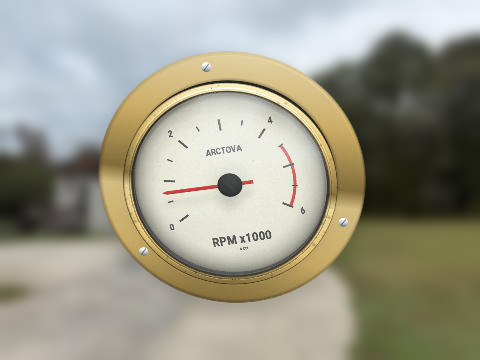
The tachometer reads 750; rpm
